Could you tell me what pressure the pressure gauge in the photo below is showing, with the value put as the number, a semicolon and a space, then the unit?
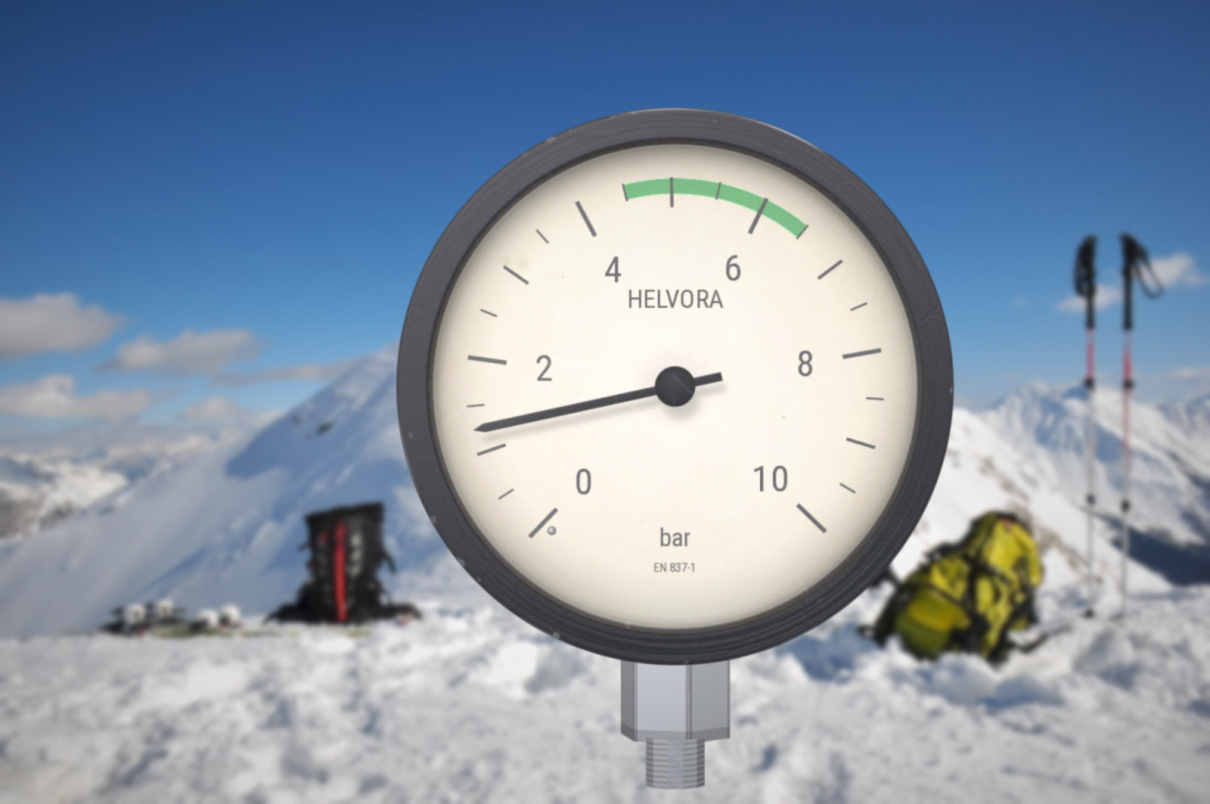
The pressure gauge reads 1.25; bar
